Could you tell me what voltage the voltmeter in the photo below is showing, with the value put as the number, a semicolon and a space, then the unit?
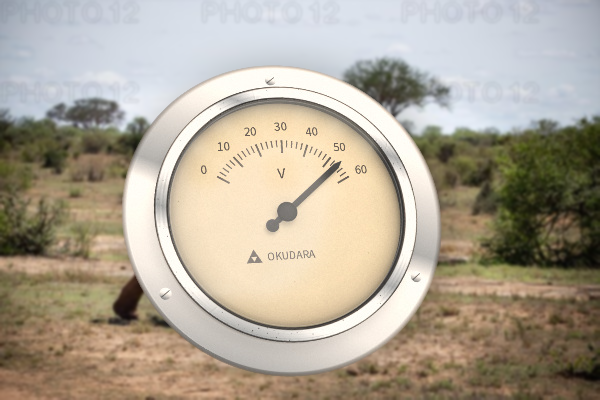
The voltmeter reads 54; V
